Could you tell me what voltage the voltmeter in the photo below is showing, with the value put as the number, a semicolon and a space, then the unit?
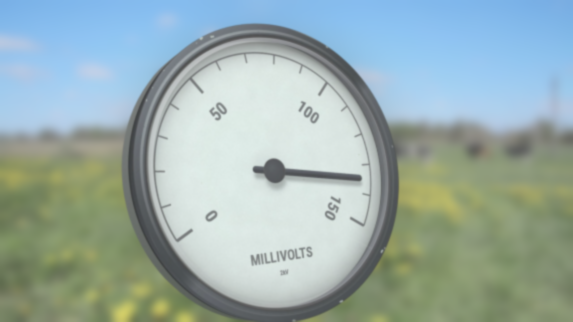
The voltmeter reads 135; mV
